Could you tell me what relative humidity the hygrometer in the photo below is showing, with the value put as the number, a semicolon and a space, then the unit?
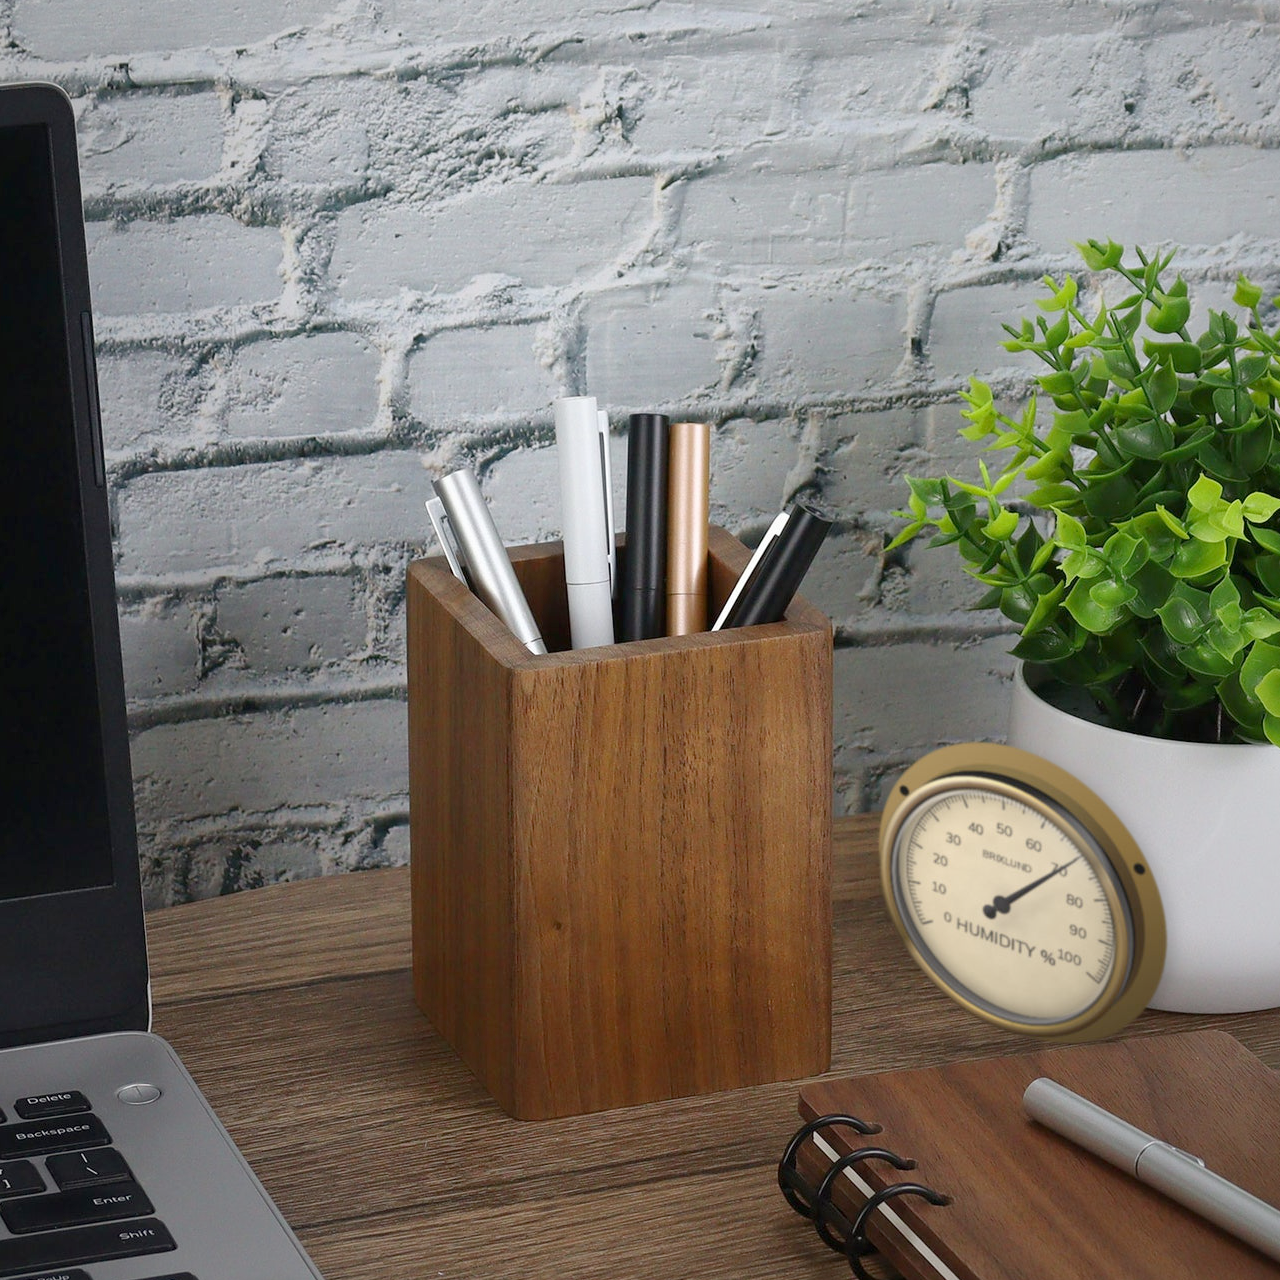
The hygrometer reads 70; %
